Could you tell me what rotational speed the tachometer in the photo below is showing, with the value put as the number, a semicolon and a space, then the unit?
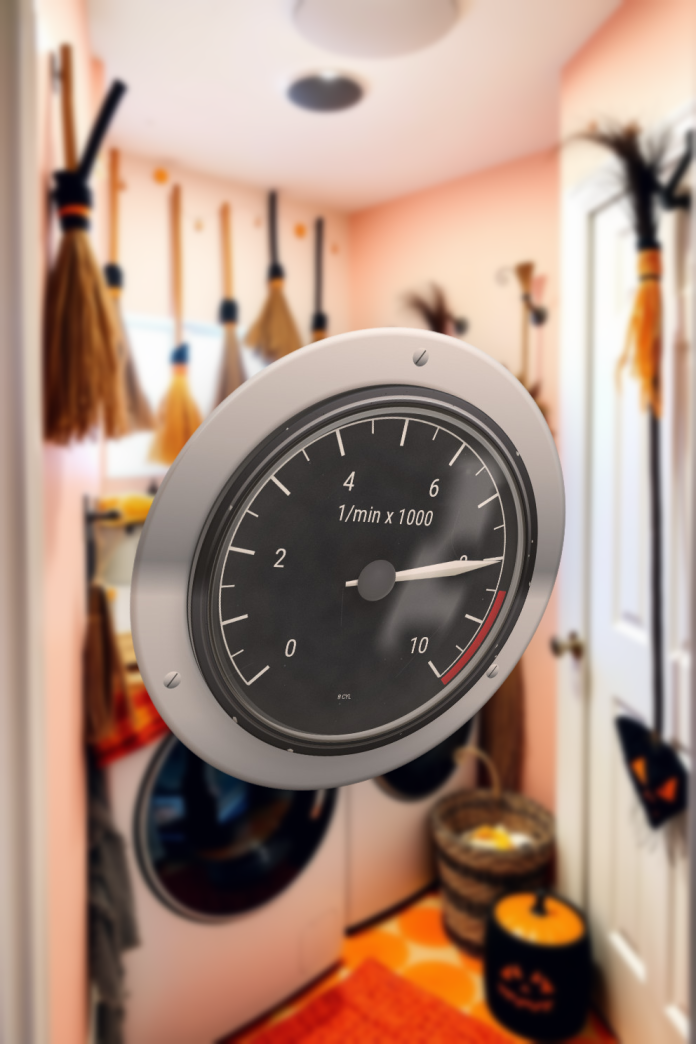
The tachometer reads 8000; rpm
